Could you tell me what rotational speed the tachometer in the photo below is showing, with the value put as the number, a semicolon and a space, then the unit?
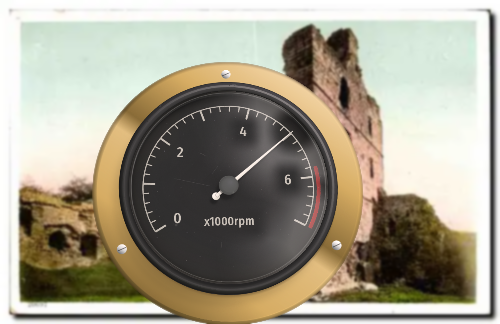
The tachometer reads 5000; rpm
